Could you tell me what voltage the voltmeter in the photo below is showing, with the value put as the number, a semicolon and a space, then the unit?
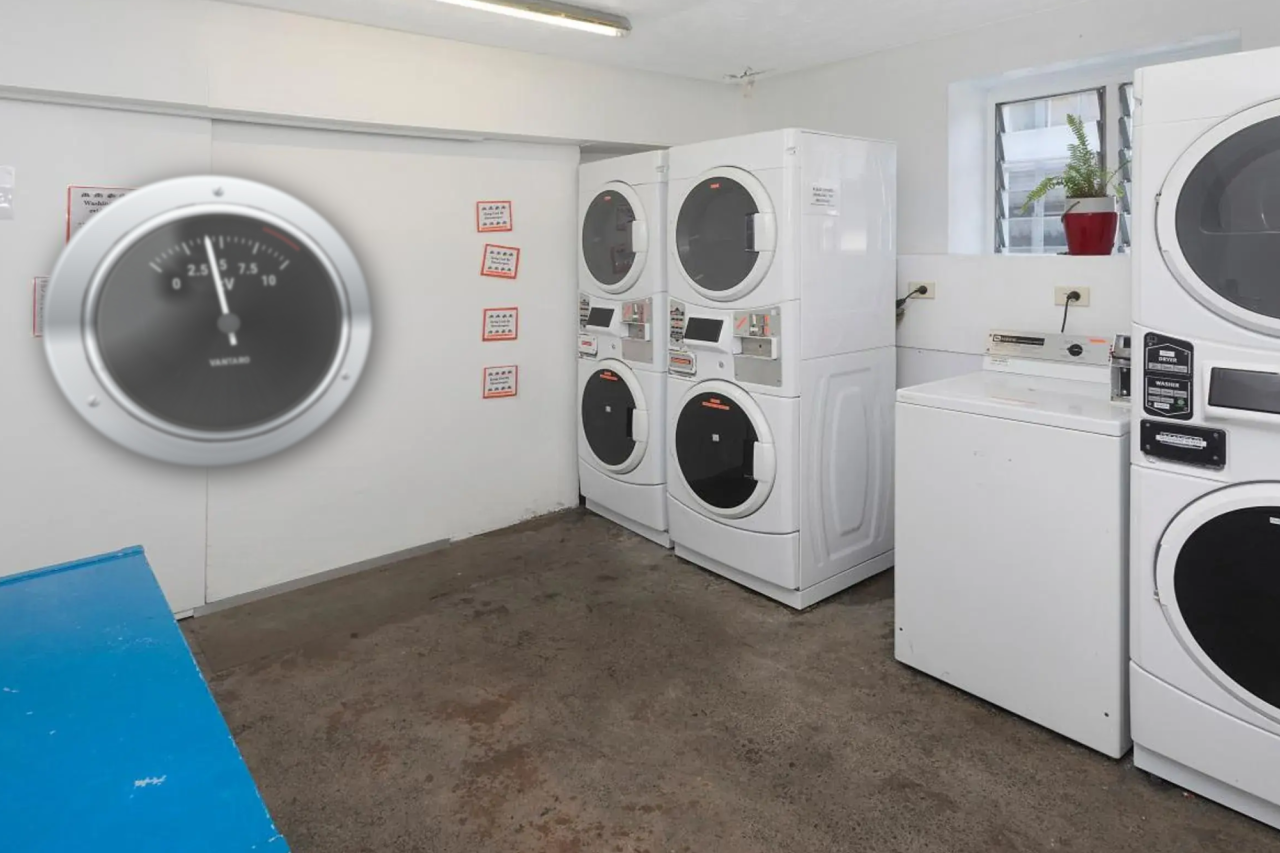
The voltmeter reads 4; kV
